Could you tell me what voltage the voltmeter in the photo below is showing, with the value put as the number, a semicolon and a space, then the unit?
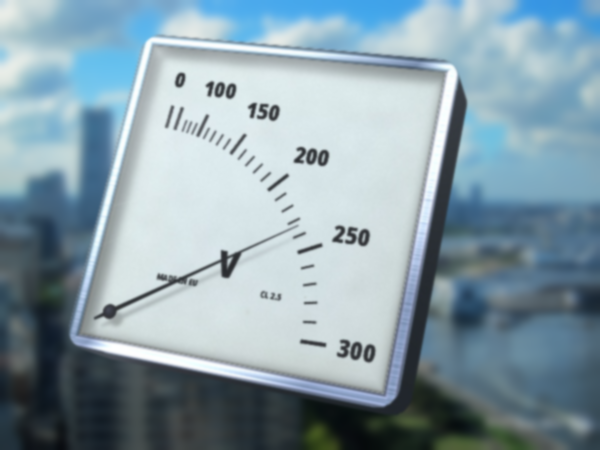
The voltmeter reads 235; V
